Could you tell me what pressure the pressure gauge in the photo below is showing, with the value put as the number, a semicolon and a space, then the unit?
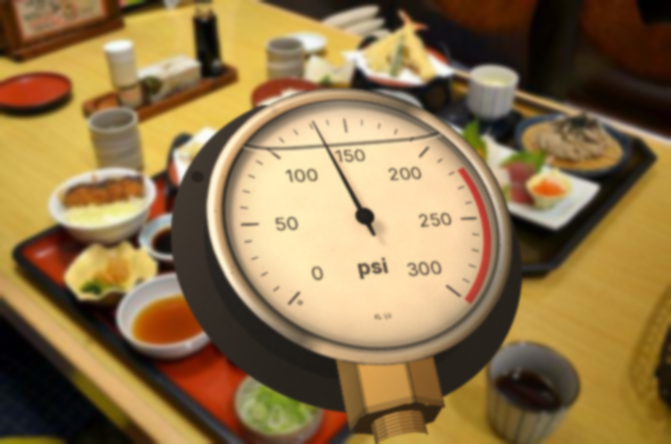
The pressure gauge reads 130; psi
